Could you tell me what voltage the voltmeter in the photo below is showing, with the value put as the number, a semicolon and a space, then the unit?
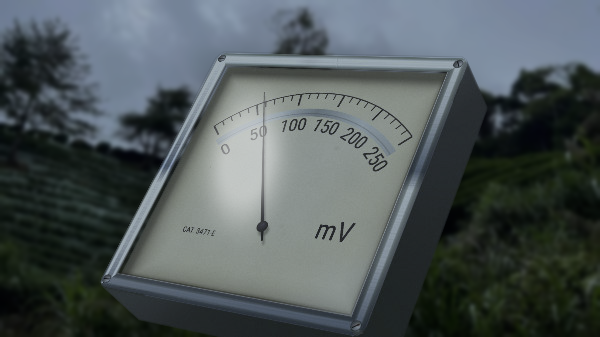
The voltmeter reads 60; mV
